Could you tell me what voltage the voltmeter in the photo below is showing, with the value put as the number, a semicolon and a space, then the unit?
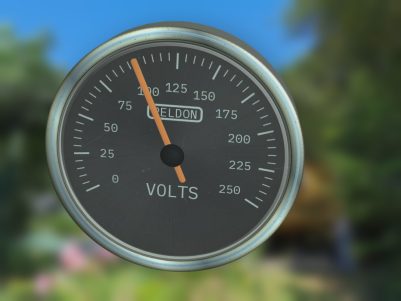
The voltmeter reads 100; V
